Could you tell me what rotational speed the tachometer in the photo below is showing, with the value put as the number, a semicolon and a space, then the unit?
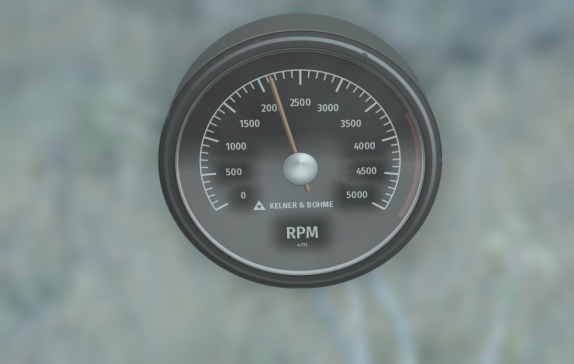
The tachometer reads 2150; rpm
